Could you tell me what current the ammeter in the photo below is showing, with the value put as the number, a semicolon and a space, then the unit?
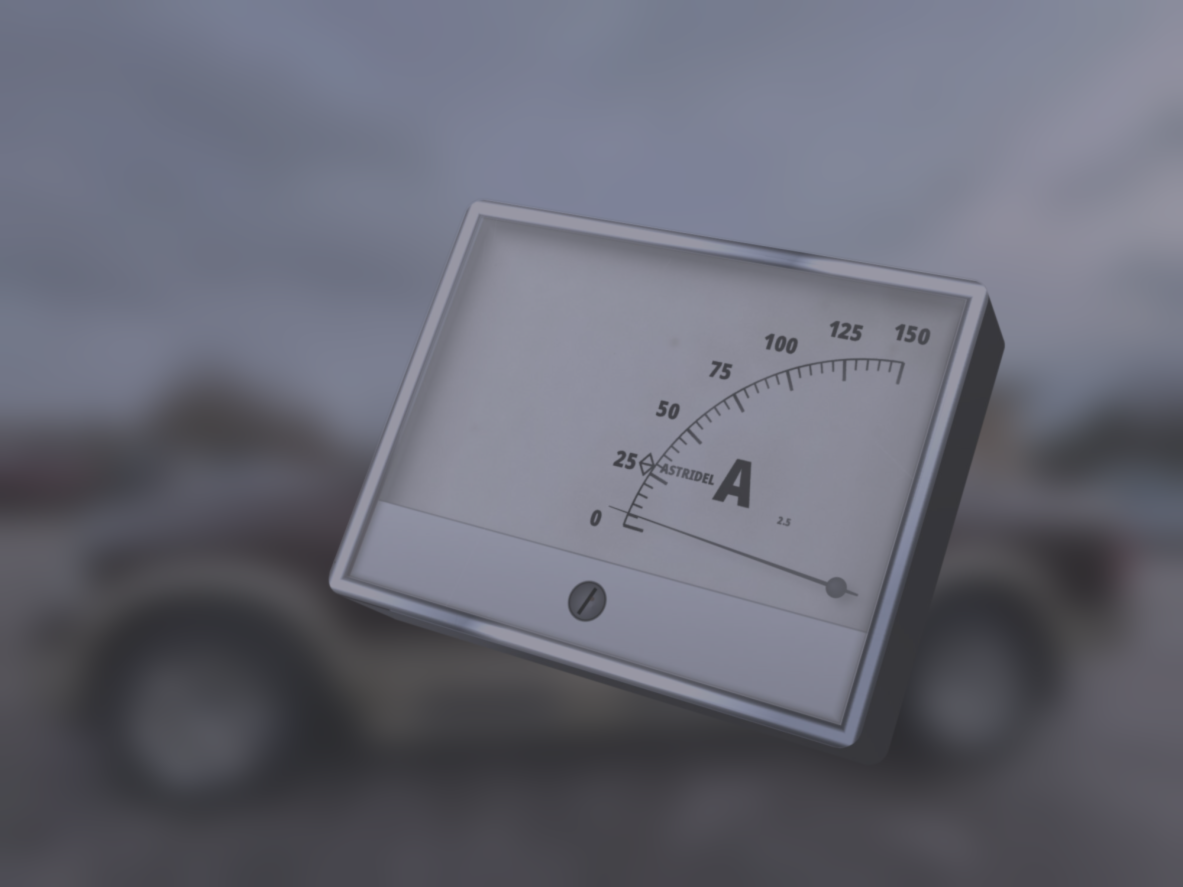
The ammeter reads 5; A
